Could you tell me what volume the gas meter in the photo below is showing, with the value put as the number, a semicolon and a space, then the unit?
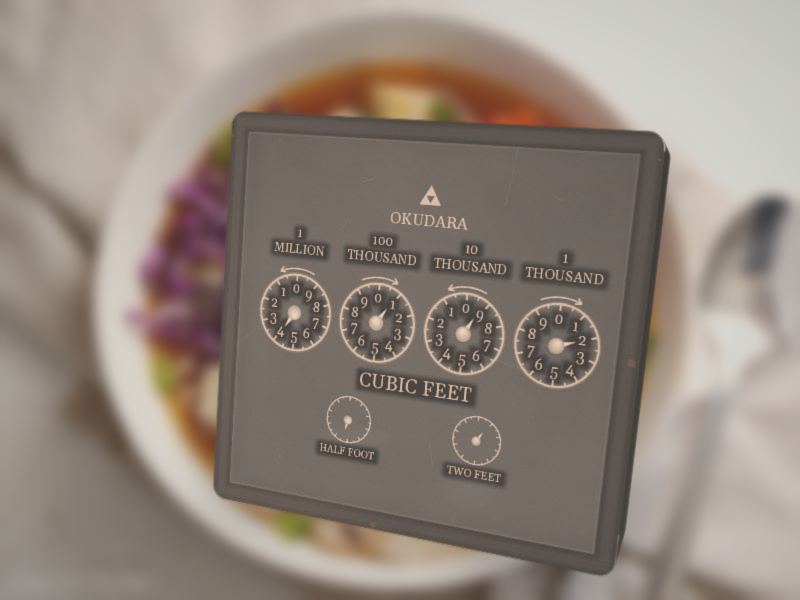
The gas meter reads 409200; ft³
